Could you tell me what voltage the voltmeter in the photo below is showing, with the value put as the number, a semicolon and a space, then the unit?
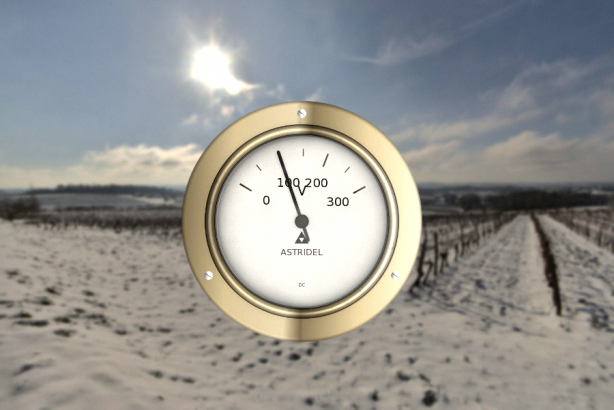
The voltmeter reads 100; V
